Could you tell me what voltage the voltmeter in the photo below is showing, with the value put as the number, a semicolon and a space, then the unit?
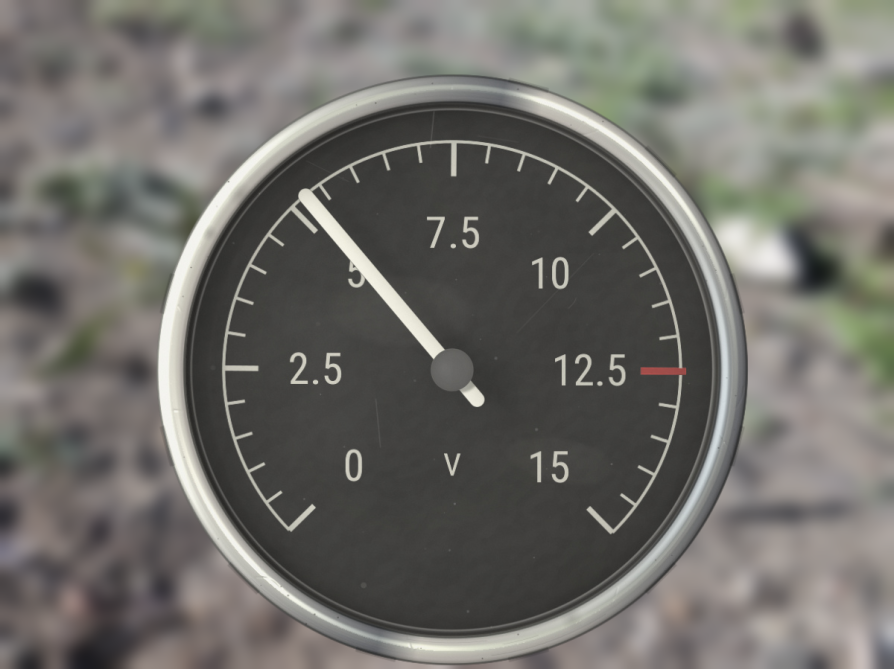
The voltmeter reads 5.25; V
